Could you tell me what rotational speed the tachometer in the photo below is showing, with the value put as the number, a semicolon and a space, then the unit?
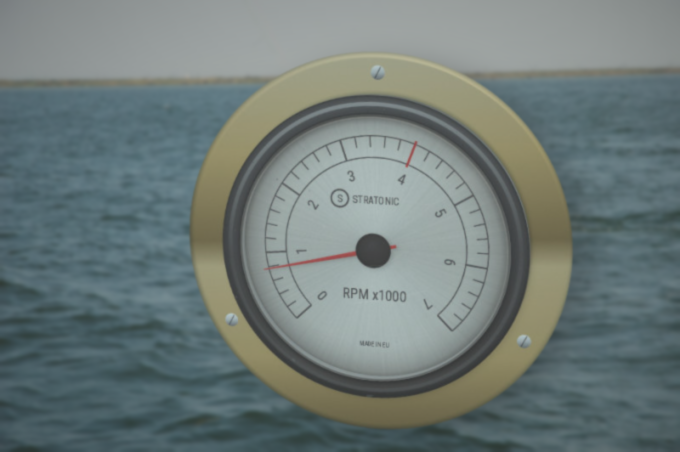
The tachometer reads 800; rpm
